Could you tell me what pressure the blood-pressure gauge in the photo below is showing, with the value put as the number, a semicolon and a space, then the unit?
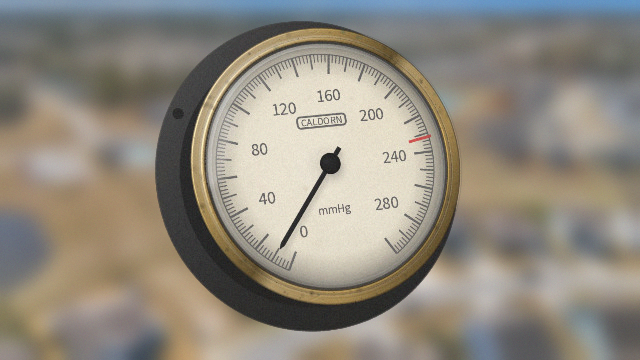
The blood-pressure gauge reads 10; mmHg
